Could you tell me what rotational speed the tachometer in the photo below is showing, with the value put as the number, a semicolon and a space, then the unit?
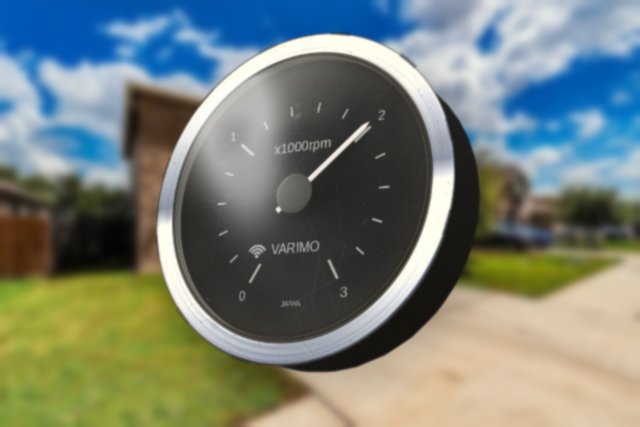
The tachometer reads 2000; rpm
